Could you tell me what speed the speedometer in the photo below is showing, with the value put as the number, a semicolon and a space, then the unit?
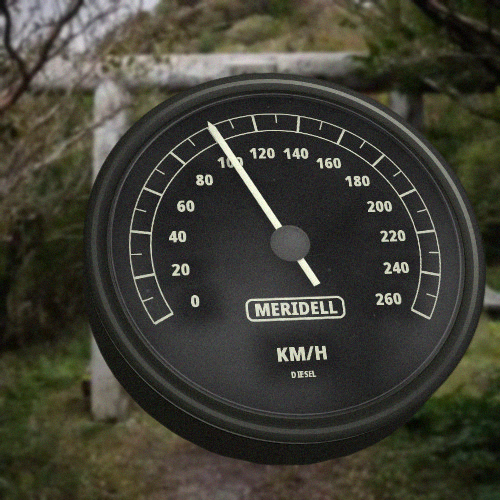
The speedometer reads 100; km/h
